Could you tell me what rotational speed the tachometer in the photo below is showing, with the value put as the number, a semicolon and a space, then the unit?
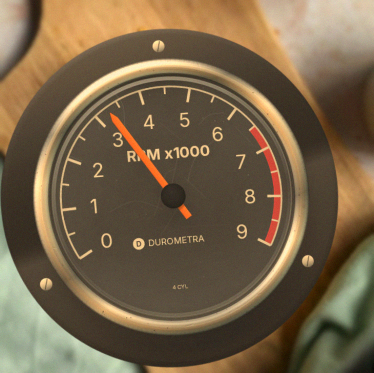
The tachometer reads 3250; rpm
